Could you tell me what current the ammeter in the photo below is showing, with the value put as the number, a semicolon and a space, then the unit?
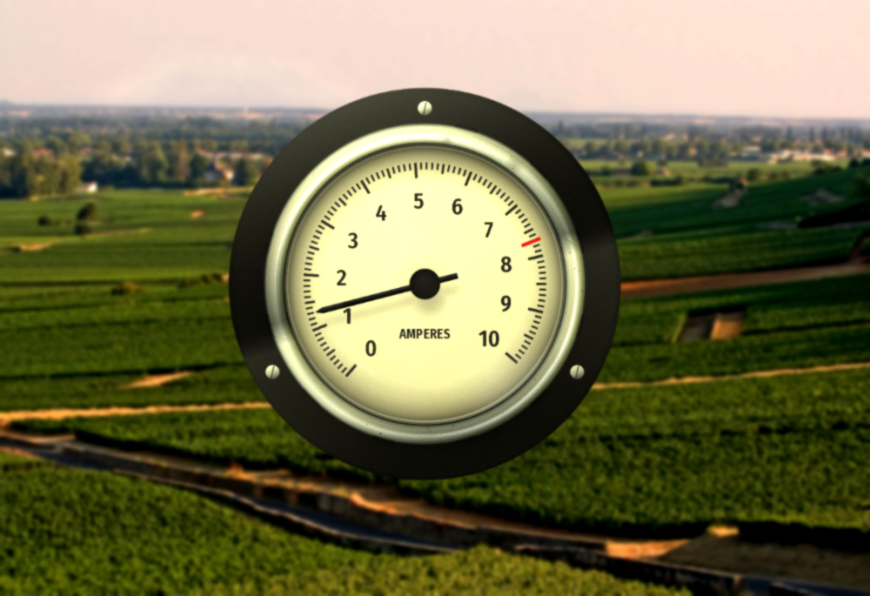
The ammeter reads 1.3; A
